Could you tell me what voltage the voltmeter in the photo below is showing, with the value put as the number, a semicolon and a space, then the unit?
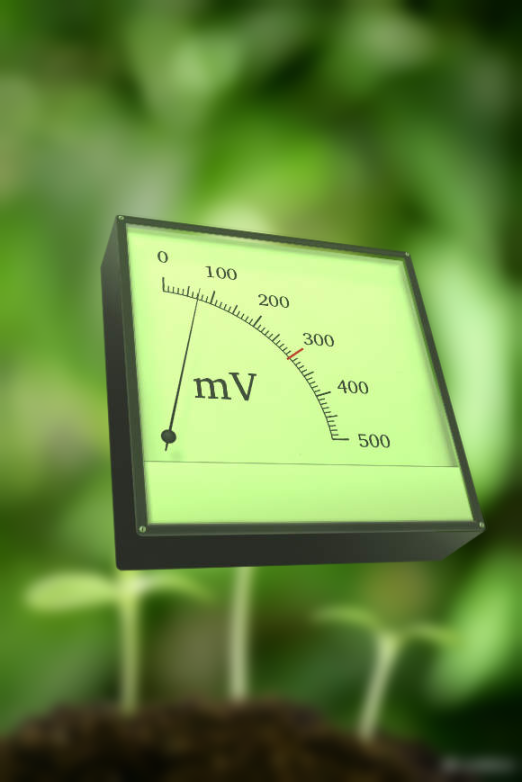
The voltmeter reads 70; mV
